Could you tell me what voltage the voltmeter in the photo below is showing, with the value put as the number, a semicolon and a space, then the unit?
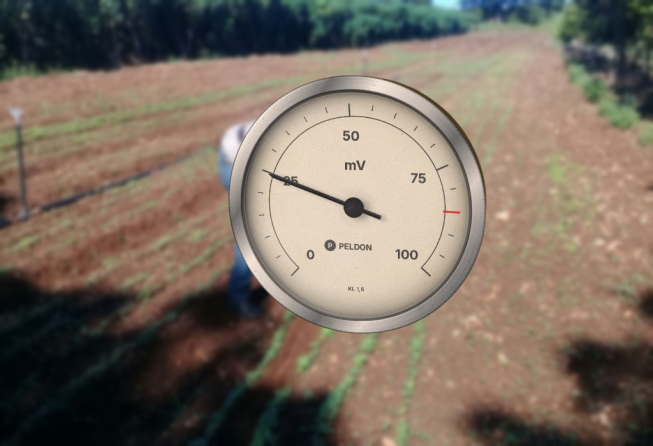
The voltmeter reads 25; mV
